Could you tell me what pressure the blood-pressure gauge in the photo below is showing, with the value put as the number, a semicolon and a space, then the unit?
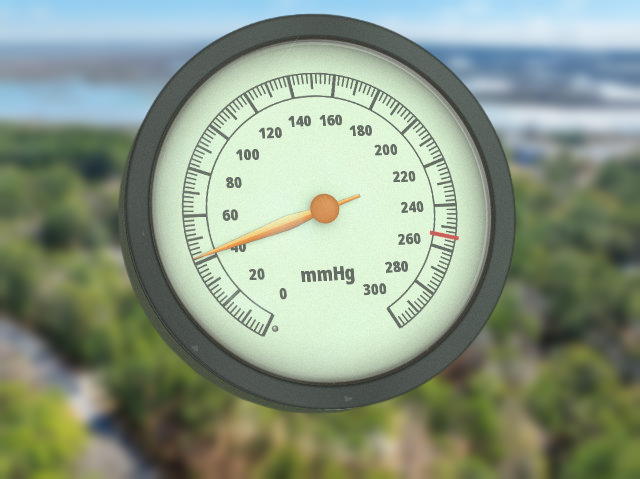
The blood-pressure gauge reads 42; mmHg
